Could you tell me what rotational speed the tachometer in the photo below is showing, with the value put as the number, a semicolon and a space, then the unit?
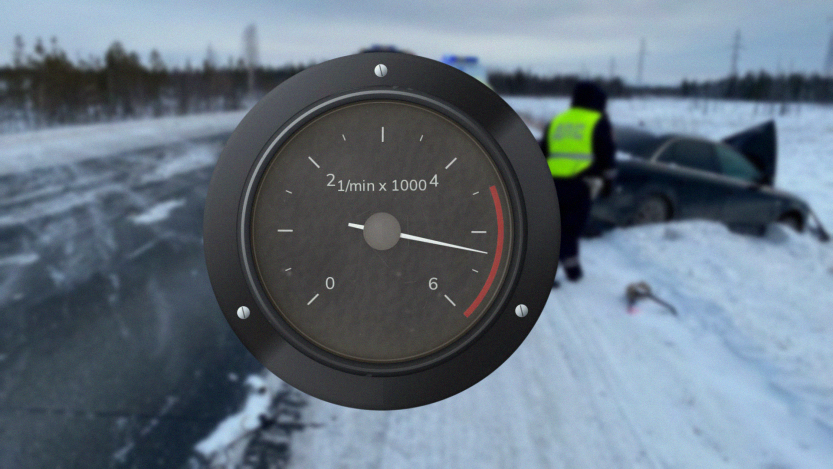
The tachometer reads 5250; rpm
